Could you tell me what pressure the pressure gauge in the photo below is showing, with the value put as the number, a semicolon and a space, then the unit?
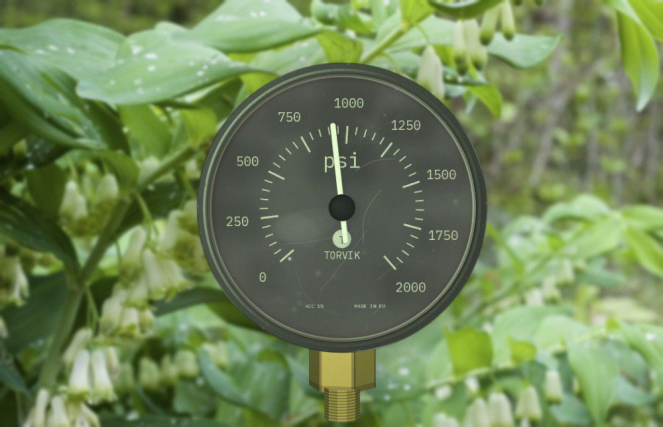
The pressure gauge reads 925; psi
